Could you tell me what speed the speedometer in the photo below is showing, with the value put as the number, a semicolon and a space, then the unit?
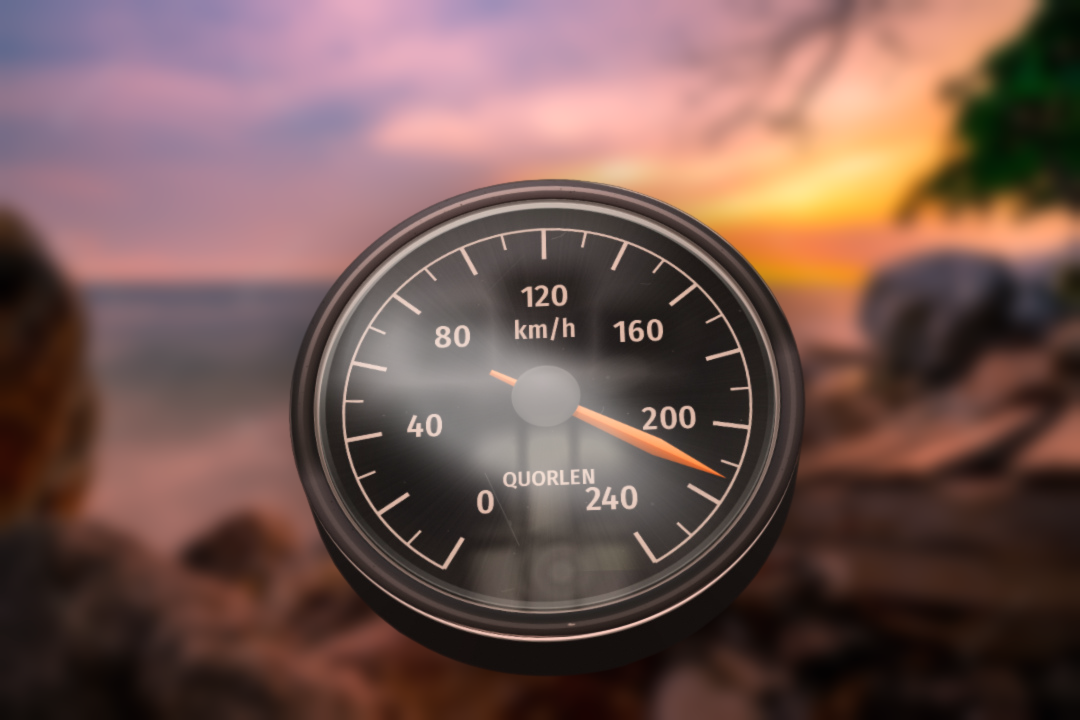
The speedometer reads 215; km/h
